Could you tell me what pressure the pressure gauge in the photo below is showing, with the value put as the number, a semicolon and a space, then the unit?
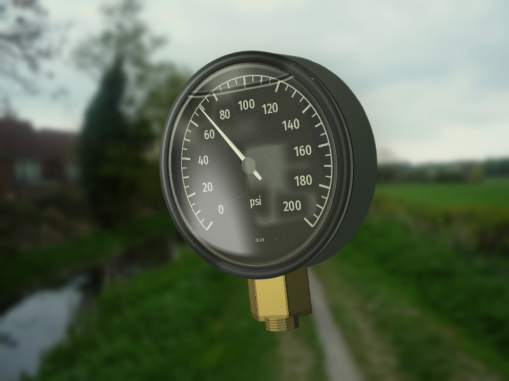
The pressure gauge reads 70; psi
